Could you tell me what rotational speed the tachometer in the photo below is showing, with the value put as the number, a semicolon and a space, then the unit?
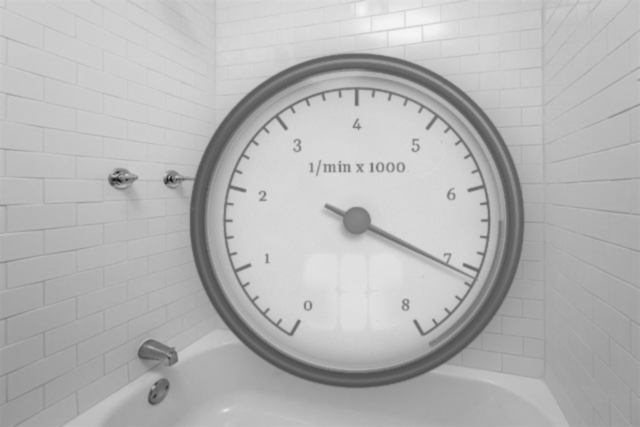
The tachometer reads 7100; rpm
